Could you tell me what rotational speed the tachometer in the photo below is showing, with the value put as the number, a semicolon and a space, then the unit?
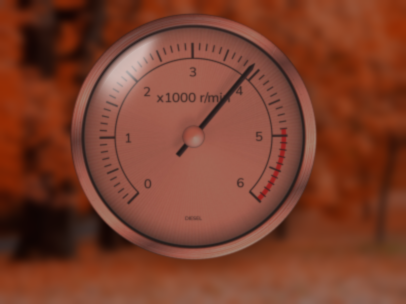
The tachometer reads 3900; rpm
